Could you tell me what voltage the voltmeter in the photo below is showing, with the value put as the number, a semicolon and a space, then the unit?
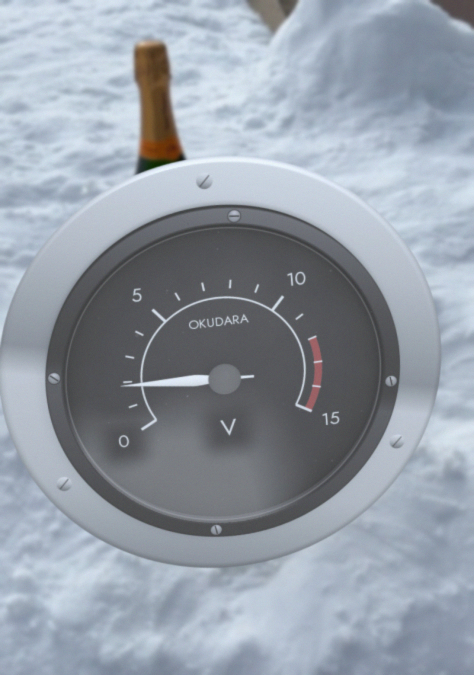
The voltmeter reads 2; V
